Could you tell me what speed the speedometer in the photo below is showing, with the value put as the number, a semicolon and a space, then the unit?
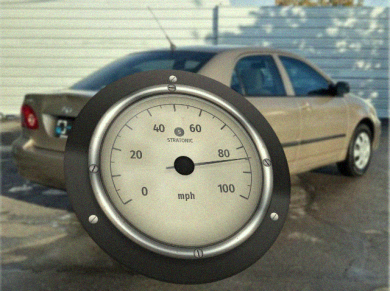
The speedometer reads 85; mph
